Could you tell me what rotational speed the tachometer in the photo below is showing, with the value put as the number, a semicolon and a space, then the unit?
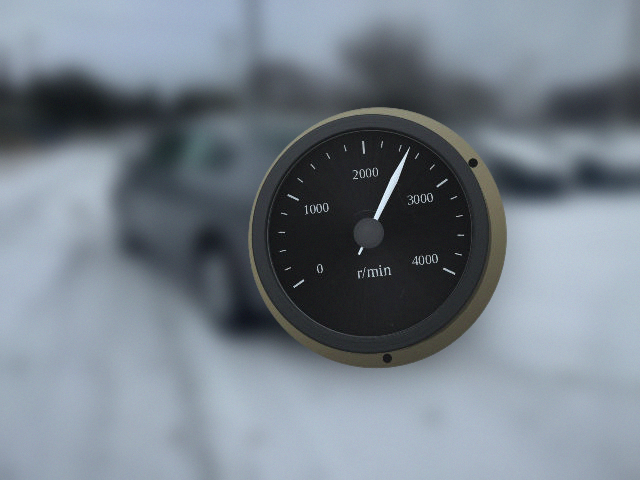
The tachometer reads 2500; rpm
